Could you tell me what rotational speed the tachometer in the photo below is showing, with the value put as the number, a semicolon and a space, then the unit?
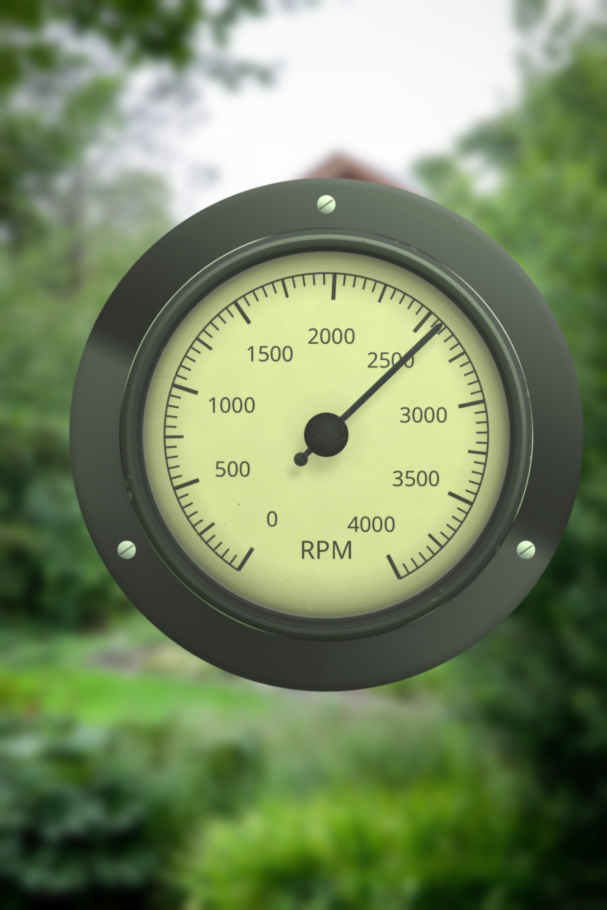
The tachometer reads 2575; rpm
